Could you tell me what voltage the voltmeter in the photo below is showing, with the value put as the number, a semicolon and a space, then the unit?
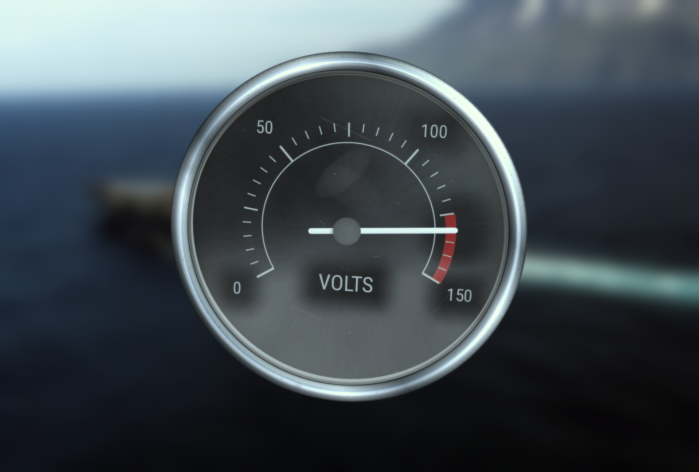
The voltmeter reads 130; V
